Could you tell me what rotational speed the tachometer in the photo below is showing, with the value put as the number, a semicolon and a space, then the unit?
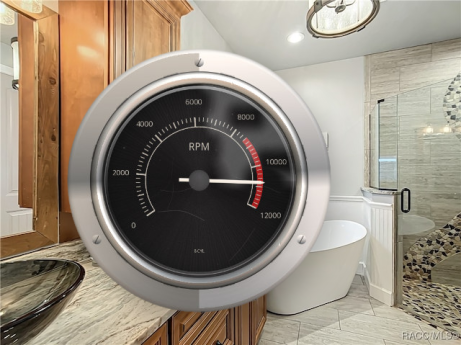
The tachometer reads 10800; rpm
